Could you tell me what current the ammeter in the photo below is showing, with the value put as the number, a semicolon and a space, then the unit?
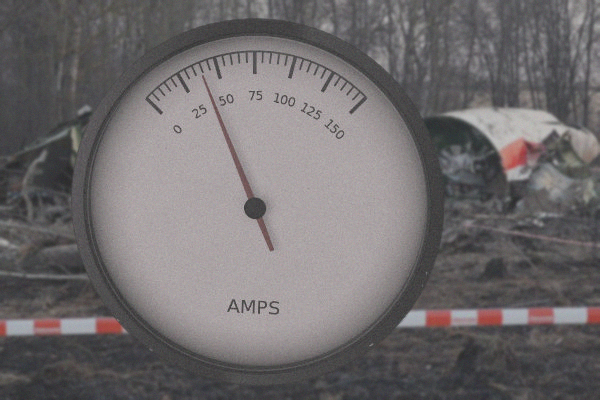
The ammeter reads 40; A
